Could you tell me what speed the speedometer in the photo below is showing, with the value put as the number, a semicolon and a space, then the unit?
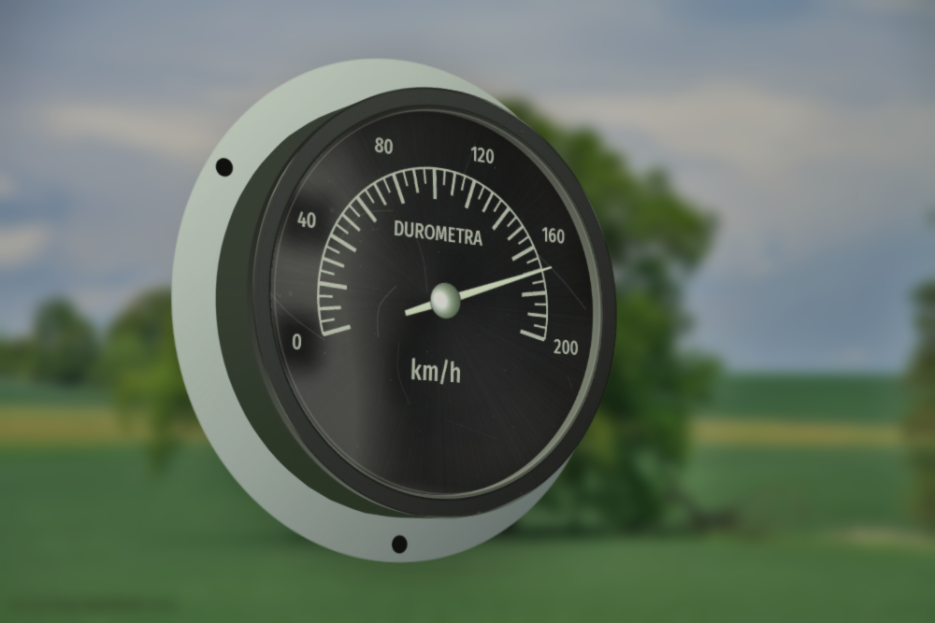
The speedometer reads 170; km/h
